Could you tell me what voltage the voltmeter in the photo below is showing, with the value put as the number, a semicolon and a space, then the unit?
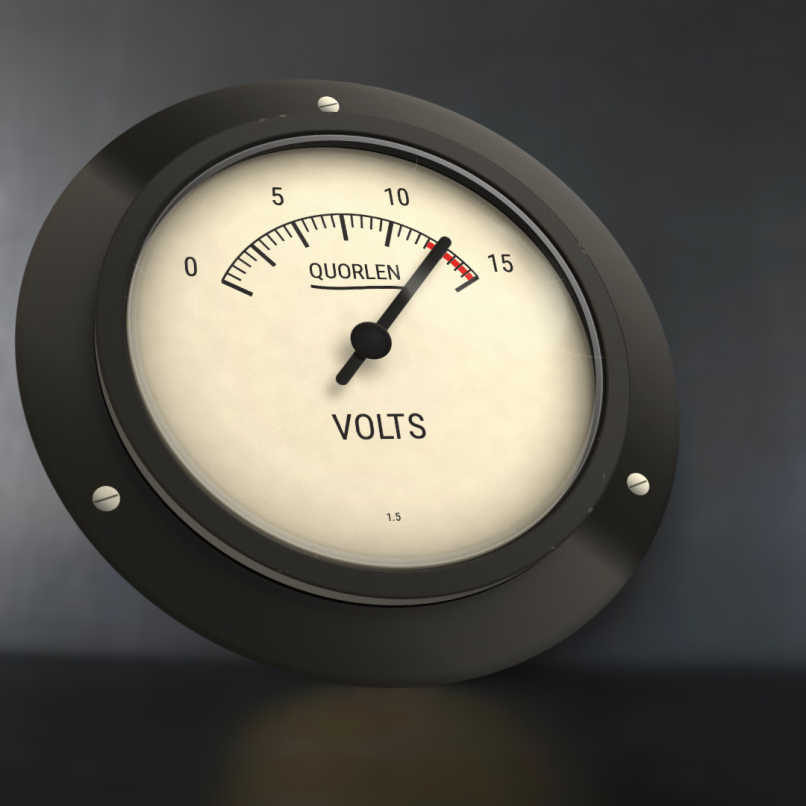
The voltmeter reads 12.75; V
